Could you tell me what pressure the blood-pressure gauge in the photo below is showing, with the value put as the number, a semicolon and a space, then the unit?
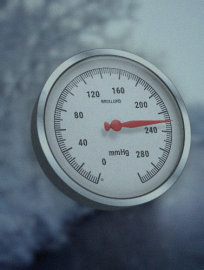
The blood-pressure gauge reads 230; mmHg
